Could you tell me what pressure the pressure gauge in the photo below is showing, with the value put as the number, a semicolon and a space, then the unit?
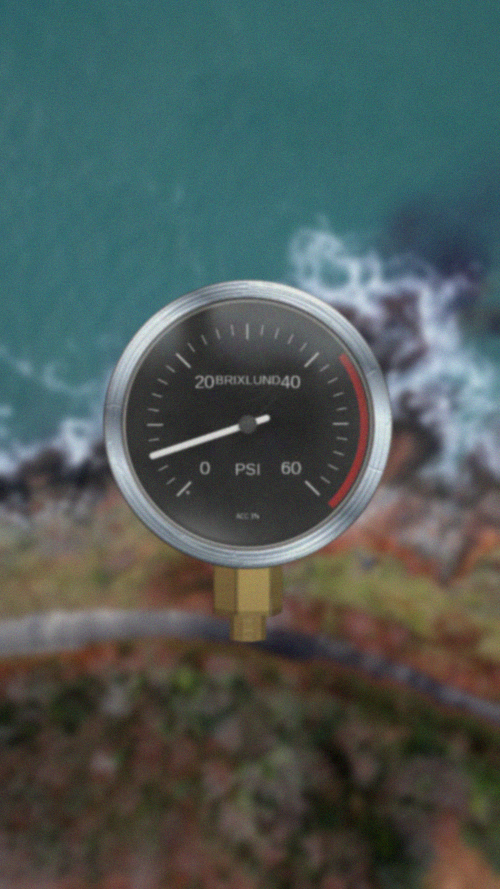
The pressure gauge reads 6; psi
